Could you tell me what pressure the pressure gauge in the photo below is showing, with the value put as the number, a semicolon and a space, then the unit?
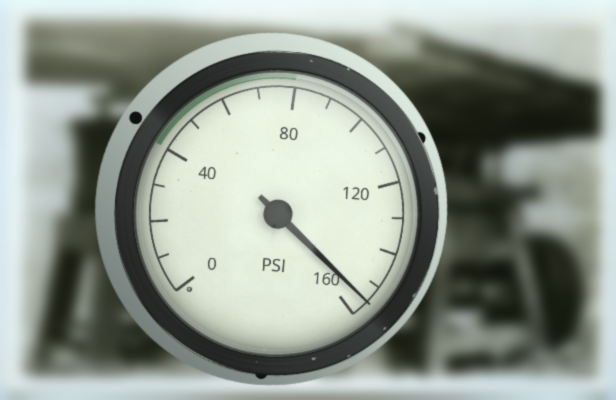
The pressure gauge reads 155; psi
